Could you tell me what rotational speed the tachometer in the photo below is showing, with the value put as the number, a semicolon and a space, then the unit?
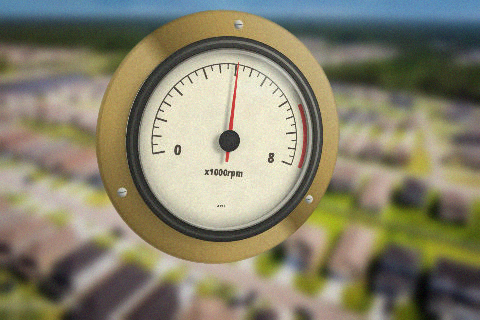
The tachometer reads 4000; rpm
